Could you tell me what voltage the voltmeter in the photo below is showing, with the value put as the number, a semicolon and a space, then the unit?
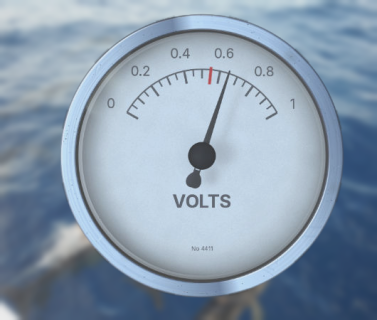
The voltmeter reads 0.65; V
